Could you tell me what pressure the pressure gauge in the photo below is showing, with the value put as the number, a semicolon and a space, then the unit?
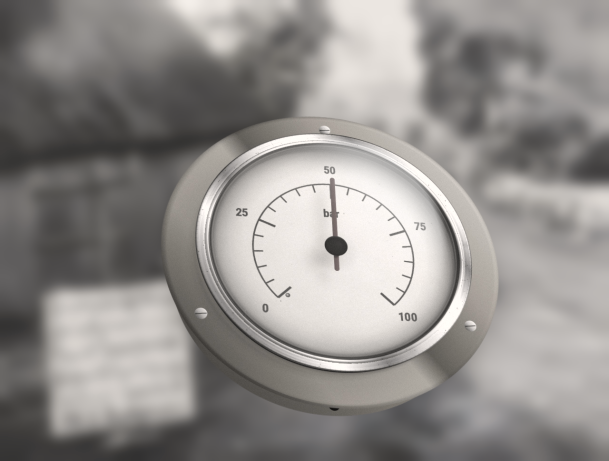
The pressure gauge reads 50; bar
